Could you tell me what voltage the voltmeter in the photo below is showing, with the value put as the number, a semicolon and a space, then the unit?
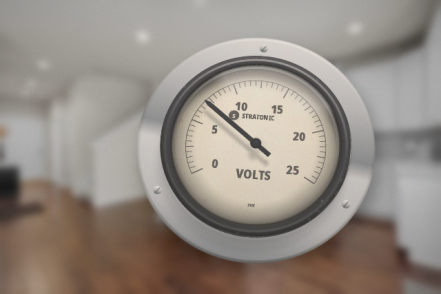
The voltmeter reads 7; V
